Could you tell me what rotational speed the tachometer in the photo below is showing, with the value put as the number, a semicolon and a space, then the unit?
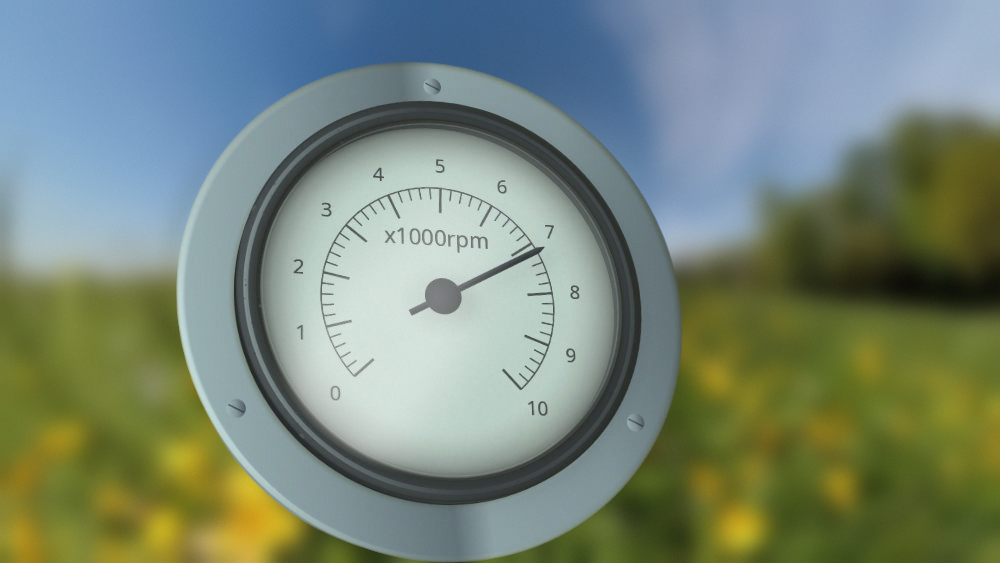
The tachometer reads 7200; rpm
